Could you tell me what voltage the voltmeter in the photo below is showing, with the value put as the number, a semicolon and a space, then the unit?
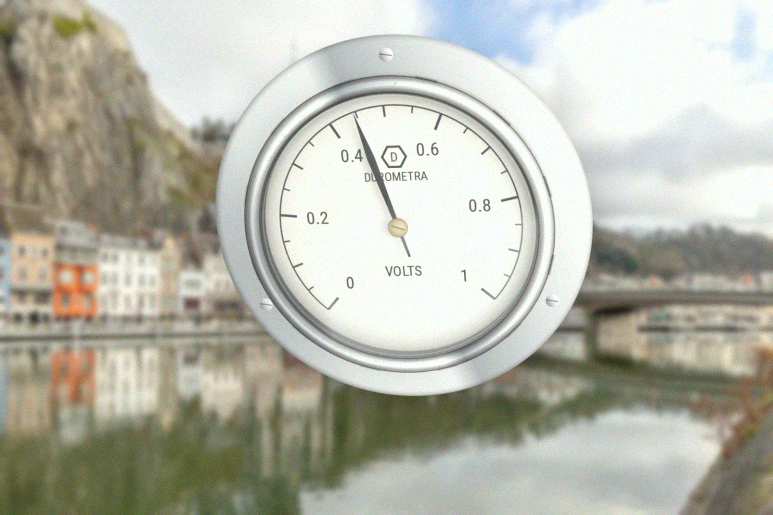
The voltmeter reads 0.45; V
